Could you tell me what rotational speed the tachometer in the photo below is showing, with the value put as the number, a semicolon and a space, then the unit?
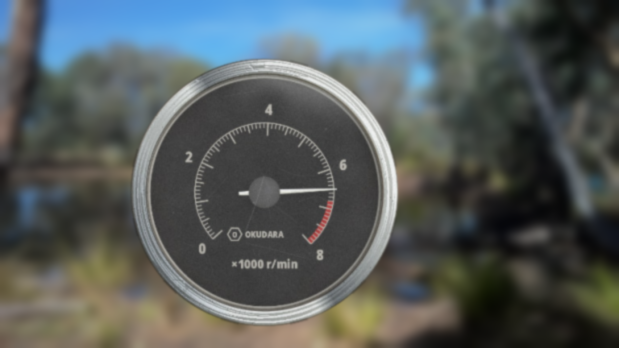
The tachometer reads 6500; rpm
